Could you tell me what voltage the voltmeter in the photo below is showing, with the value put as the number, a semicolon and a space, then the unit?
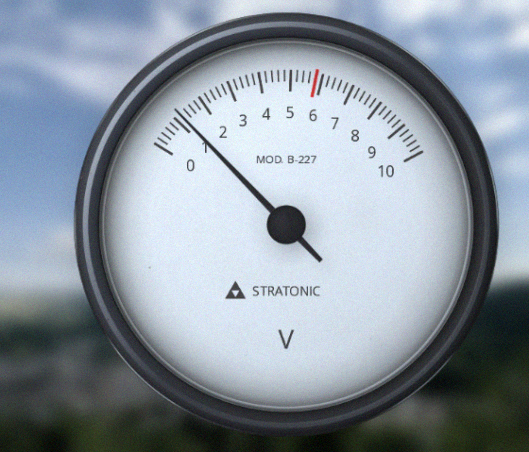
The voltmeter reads 1.2; V
